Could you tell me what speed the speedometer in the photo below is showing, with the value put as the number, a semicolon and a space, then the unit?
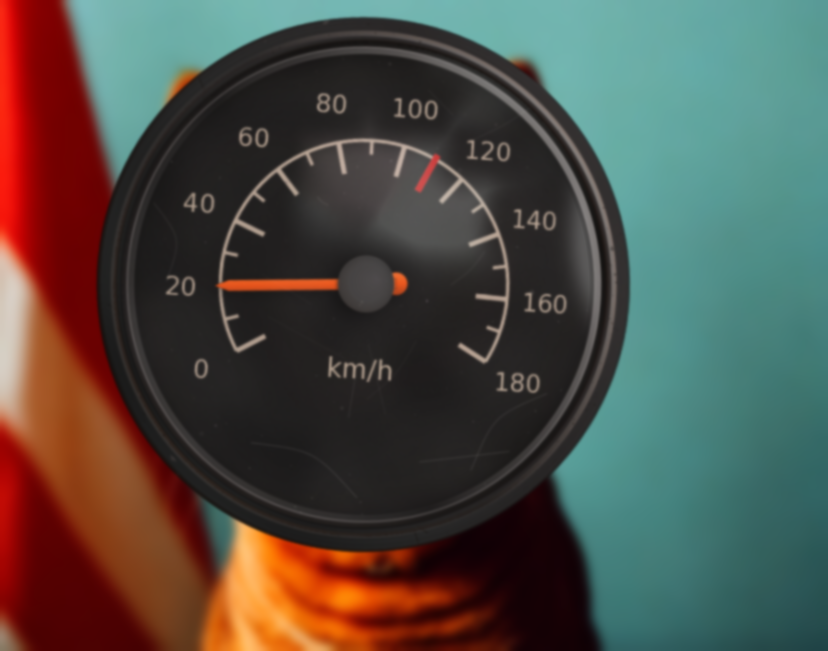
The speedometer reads 20; km/h
